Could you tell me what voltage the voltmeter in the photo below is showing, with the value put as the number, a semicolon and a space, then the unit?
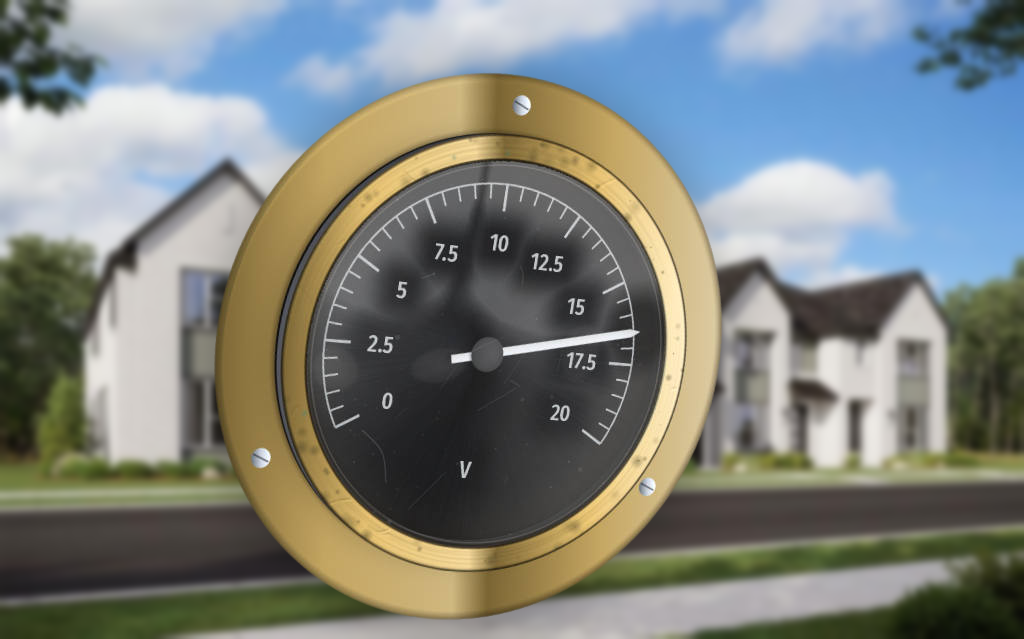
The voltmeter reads 16.5; V
